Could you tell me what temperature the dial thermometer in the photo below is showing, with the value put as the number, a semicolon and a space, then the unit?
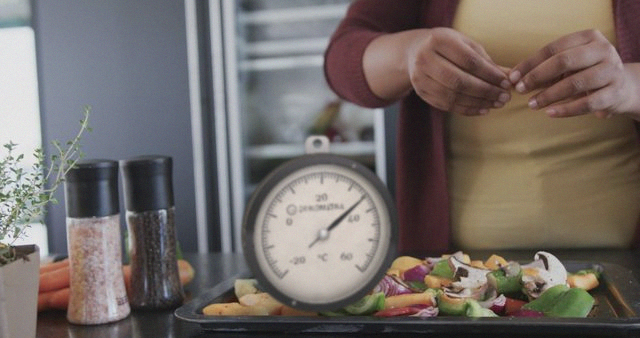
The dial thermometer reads 35; °C
